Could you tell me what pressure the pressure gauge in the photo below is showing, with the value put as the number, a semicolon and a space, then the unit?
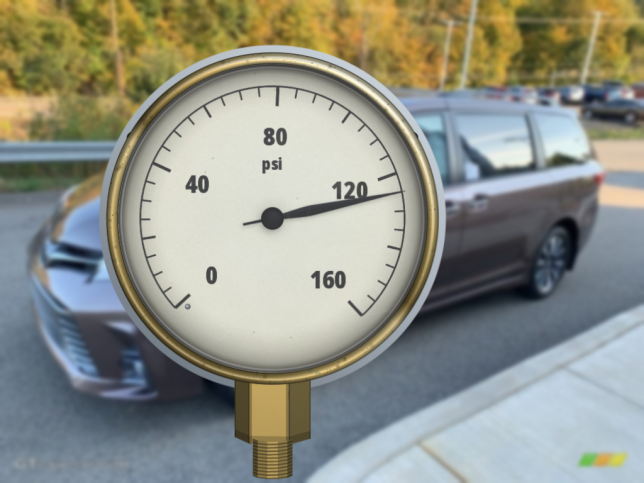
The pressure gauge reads 125; psi
